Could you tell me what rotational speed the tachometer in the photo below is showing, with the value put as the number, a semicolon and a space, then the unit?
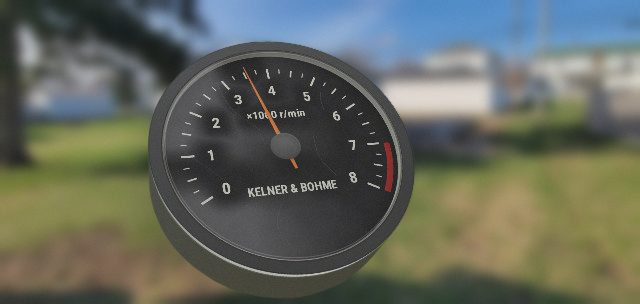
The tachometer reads 3500; rpm
